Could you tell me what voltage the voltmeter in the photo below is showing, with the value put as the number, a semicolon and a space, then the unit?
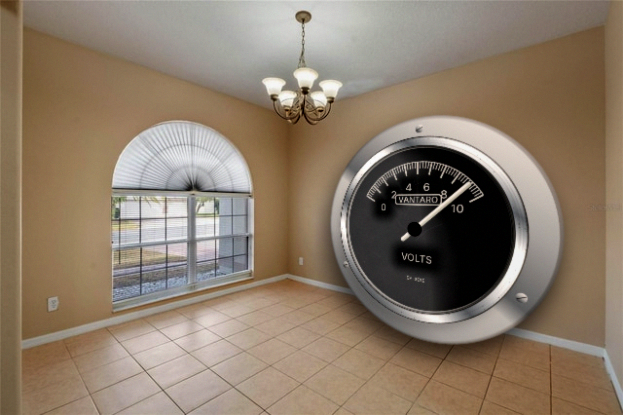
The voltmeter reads 9; V
